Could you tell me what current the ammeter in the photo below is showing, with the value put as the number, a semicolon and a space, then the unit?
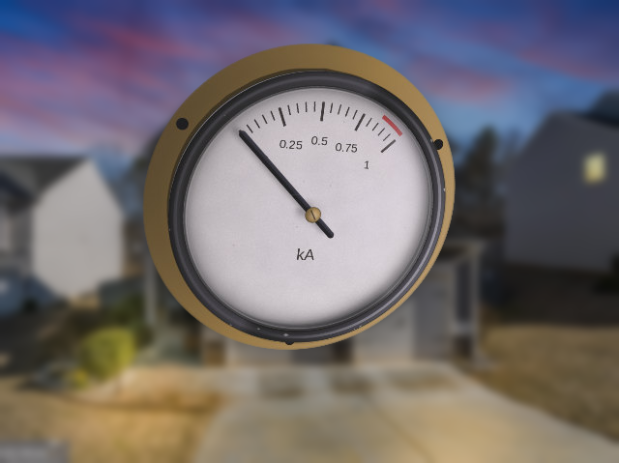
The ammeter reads 0; kA
